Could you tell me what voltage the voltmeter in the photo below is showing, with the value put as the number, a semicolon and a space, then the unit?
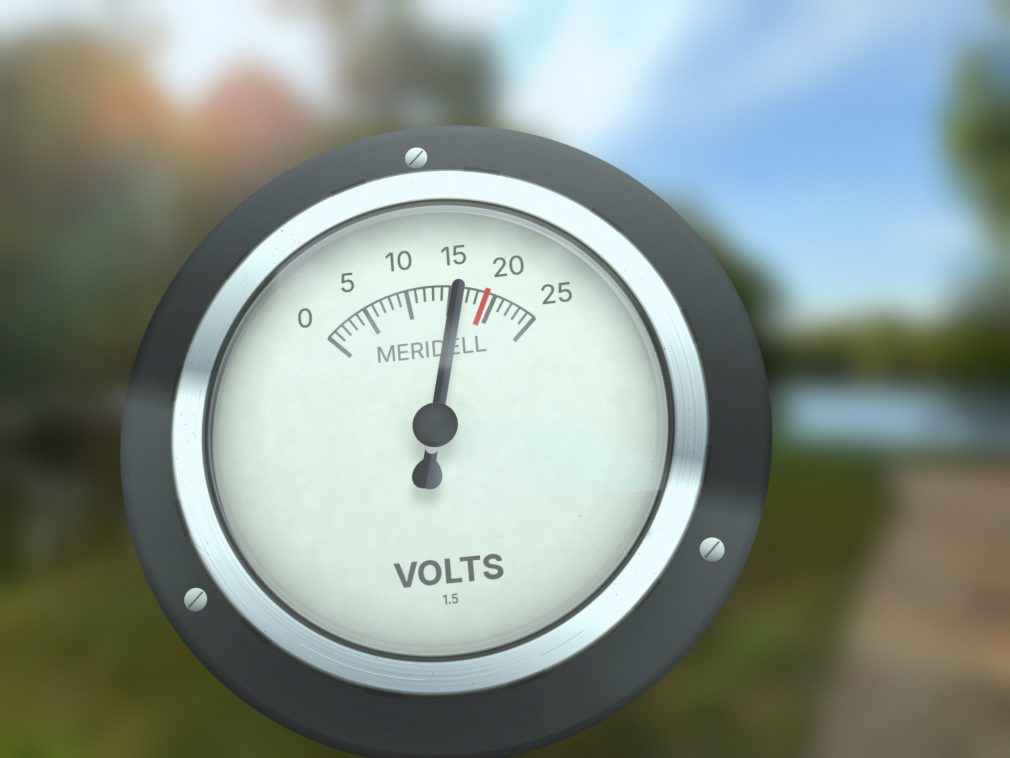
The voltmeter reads 16; V
